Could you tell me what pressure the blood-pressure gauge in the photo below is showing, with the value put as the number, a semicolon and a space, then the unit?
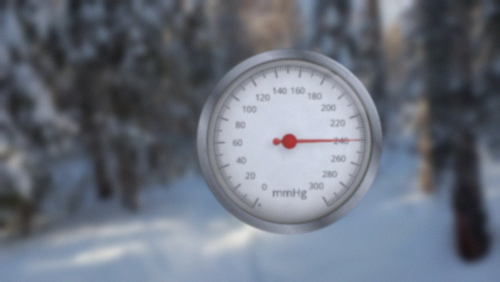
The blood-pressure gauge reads 240; mmHg
